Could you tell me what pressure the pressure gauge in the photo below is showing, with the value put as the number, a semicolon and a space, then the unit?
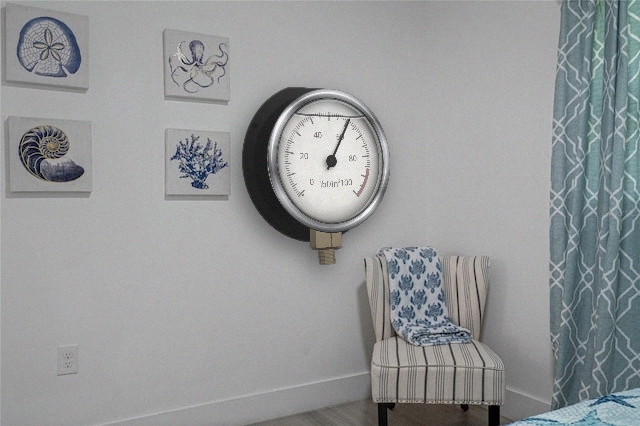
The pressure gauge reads 60; psi
